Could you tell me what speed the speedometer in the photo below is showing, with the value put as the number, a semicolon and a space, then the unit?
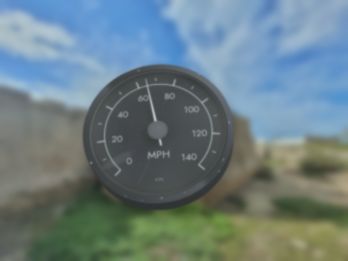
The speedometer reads 65; mph
